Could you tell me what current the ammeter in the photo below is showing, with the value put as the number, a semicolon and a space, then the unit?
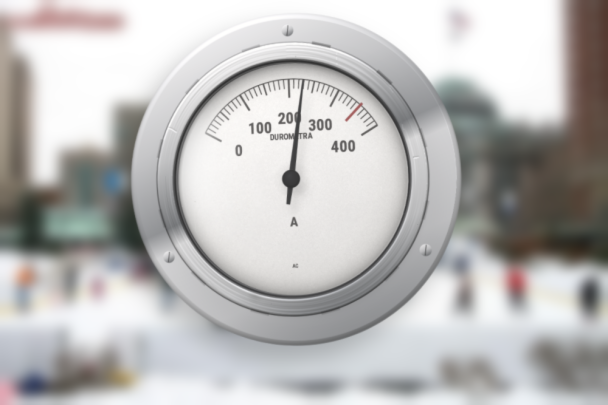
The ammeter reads 230; A
